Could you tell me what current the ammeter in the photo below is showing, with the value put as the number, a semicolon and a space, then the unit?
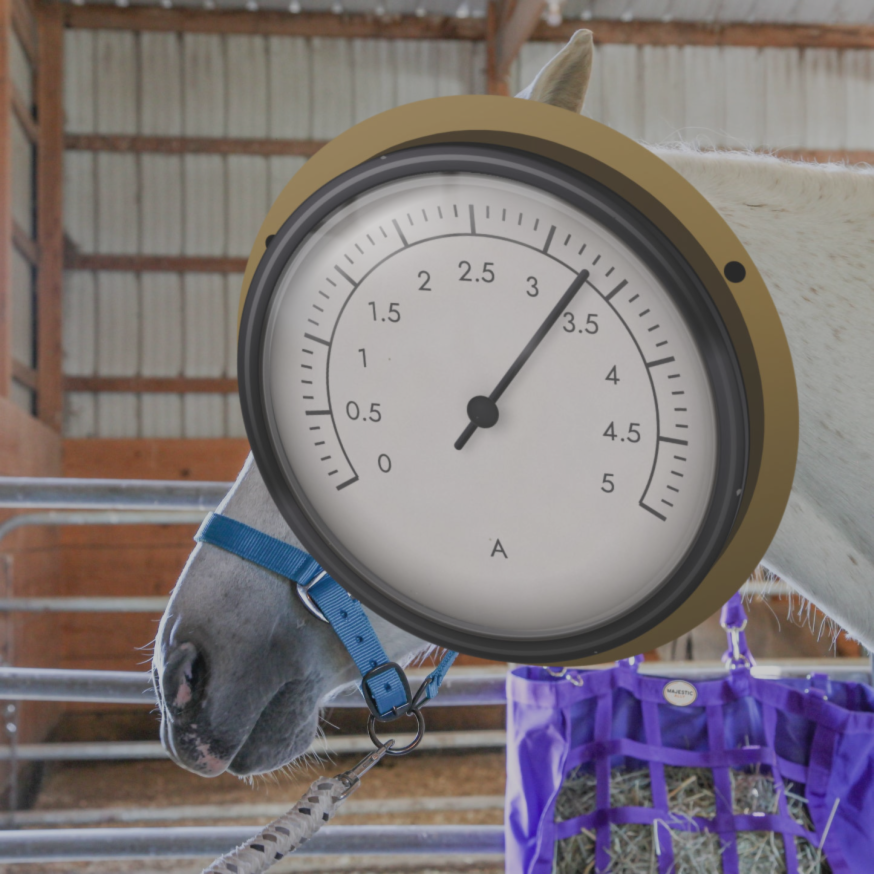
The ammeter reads 3.3; A
